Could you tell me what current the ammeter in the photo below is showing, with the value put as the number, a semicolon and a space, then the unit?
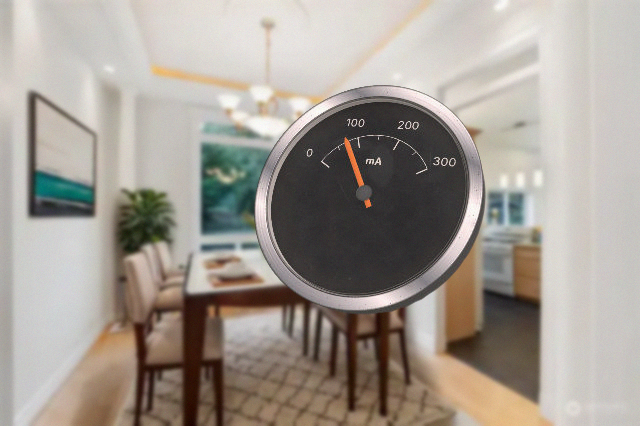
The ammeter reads 75; mA
